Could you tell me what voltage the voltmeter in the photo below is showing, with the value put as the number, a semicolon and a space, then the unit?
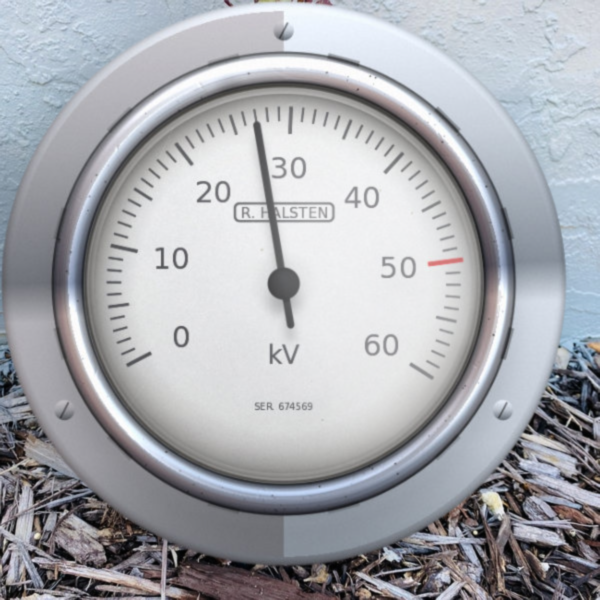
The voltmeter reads 27; kV
